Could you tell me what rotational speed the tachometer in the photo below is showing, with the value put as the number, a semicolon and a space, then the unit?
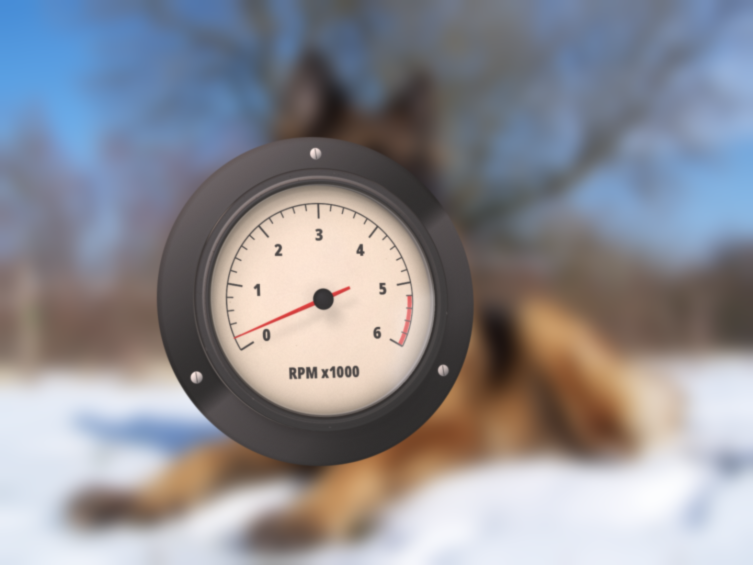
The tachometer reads 200; rpm
